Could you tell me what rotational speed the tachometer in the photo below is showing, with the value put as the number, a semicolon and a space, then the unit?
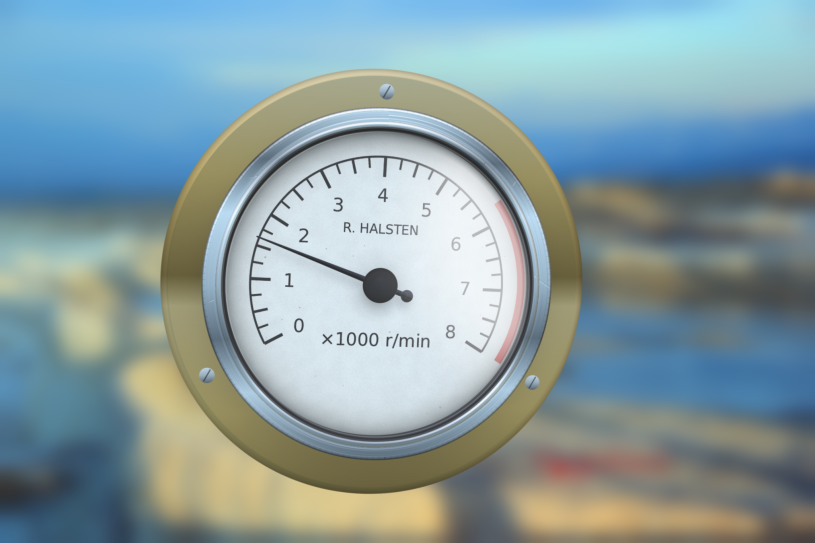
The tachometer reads 1625; rpm
